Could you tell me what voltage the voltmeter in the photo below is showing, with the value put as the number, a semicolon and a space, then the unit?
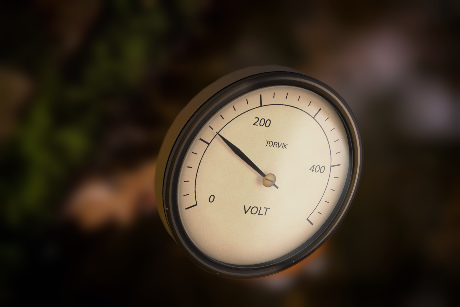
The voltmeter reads 120; V
